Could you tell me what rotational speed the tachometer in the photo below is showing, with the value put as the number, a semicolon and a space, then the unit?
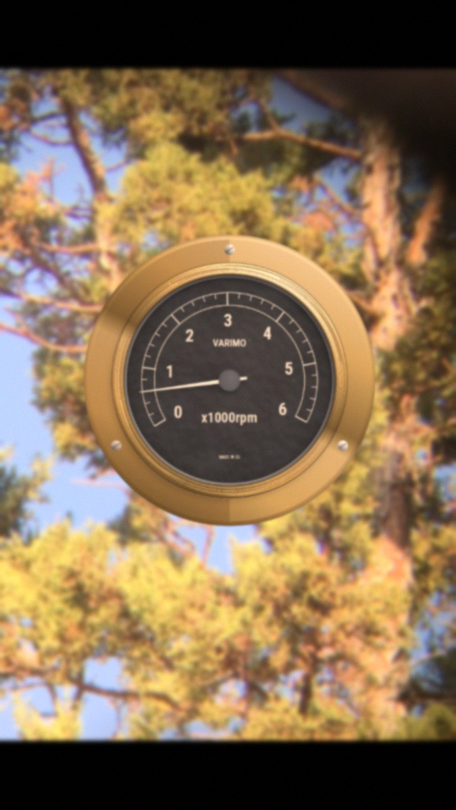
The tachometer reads 600; rpm
